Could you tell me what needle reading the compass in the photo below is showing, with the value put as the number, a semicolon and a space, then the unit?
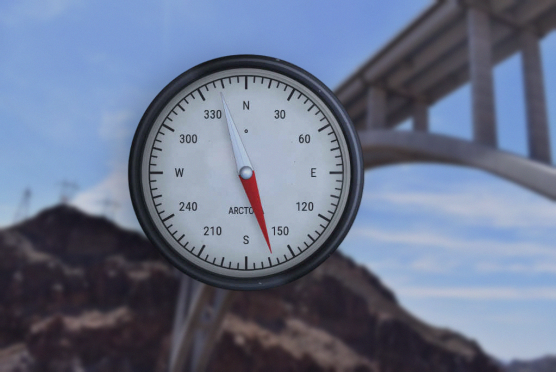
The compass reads 162.5; °
